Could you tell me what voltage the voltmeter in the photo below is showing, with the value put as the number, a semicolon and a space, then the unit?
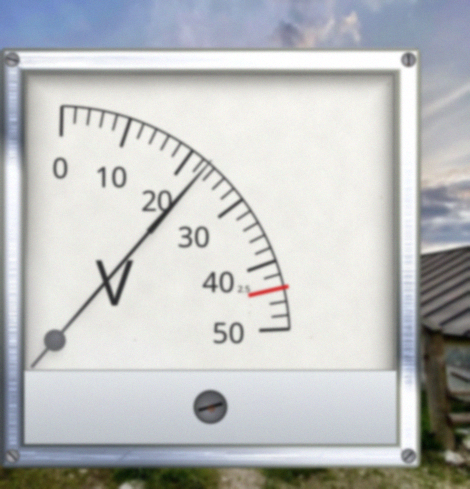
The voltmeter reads 23; V
